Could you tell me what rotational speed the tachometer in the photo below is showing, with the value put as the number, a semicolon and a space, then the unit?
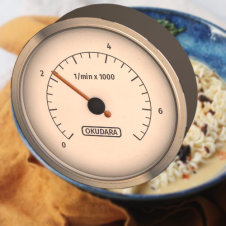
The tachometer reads 2250; rpm
